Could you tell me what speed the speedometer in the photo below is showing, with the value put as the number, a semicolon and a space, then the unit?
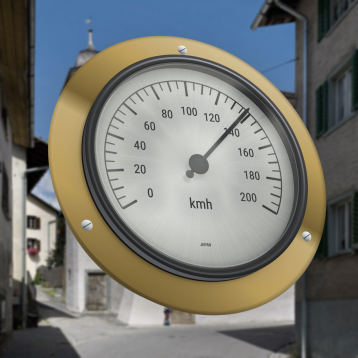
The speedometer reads 137.5; km/h
